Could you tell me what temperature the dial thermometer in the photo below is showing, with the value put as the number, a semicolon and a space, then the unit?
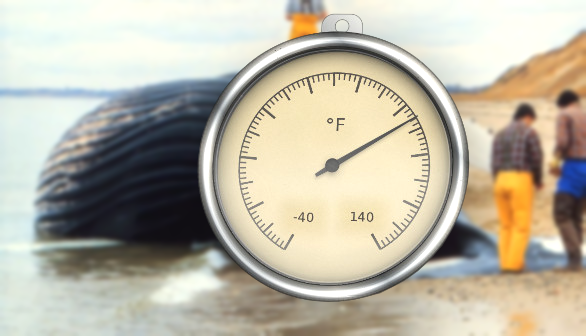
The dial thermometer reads 86; °F
